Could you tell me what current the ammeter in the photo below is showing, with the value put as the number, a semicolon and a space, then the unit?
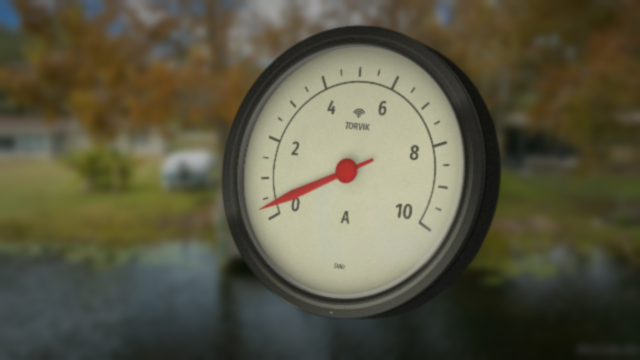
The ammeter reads 0.25; A
